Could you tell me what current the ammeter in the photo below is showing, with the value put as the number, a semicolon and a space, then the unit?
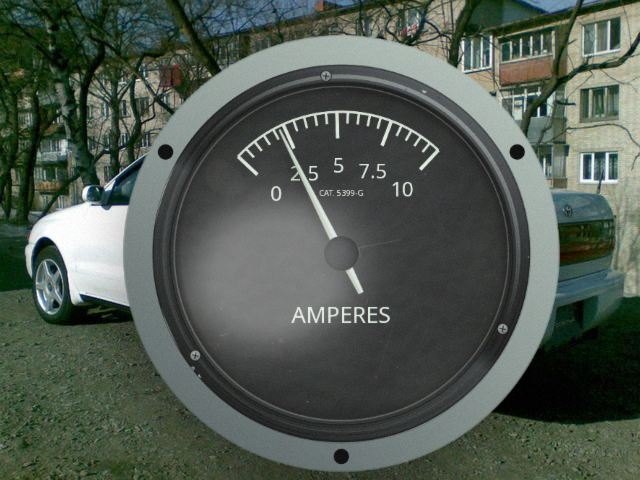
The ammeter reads 2.25; A
